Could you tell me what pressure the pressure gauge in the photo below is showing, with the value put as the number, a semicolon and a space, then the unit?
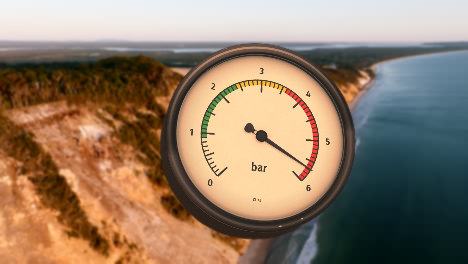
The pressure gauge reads 5.7; bar
